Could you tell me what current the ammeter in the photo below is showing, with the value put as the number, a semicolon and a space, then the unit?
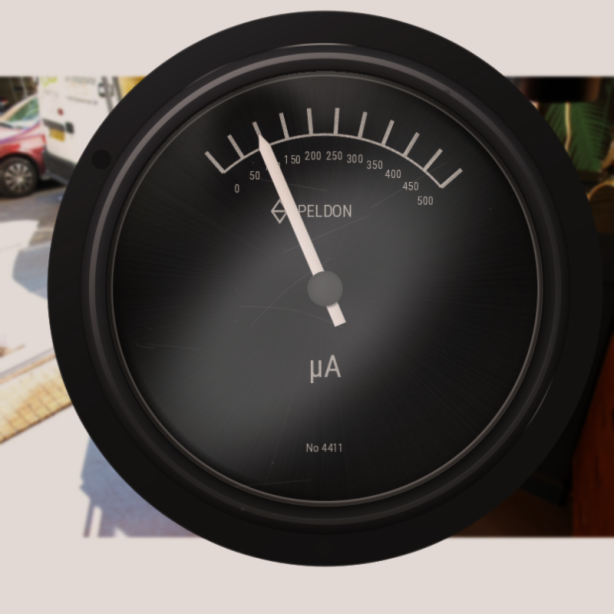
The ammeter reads 100; µA
